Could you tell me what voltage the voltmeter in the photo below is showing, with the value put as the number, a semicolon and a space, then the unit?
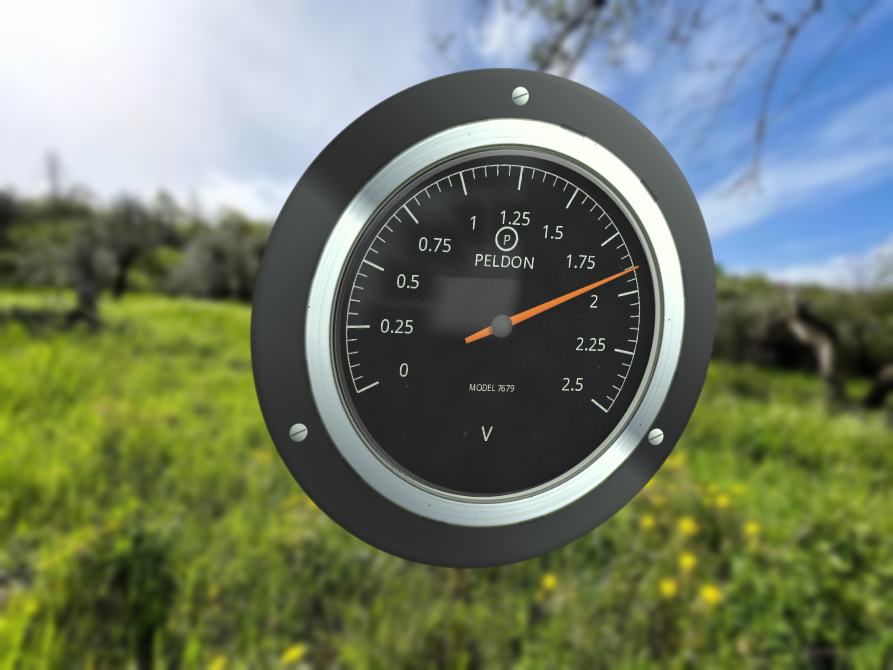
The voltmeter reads 1.9; V
